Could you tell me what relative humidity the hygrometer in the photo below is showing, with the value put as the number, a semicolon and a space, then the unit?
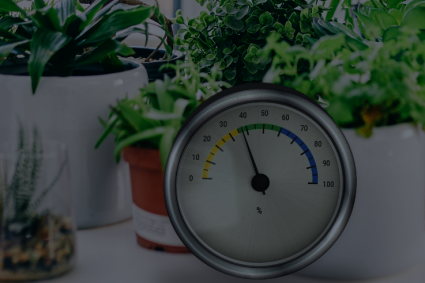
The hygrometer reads 37.5; %
